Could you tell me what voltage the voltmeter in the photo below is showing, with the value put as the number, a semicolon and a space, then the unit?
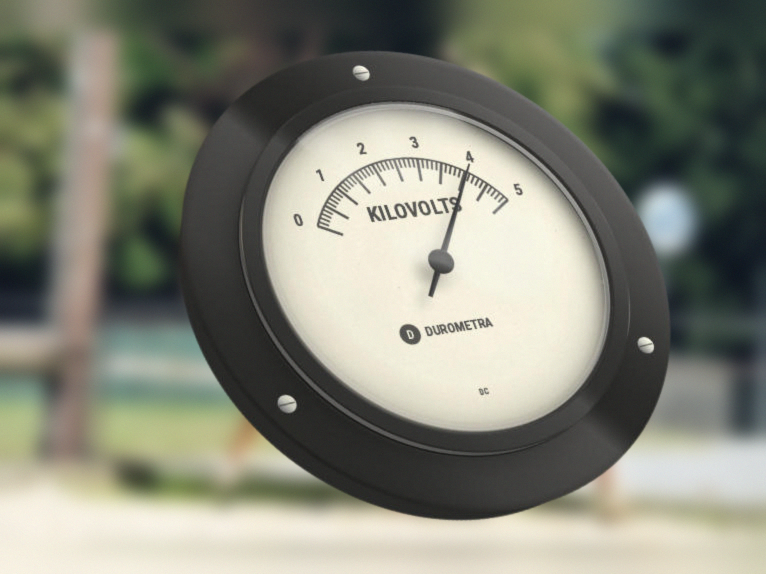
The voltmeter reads 4; kV
